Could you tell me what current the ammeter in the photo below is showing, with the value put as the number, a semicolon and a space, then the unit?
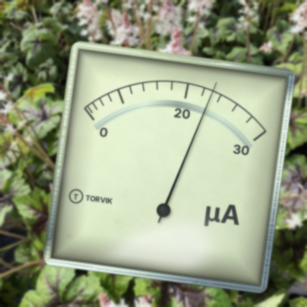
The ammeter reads 23; µA
